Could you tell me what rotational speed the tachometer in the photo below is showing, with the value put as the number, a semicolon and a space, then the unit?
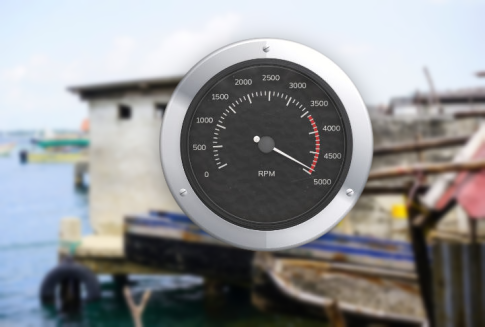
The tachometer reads 4900; rpm
